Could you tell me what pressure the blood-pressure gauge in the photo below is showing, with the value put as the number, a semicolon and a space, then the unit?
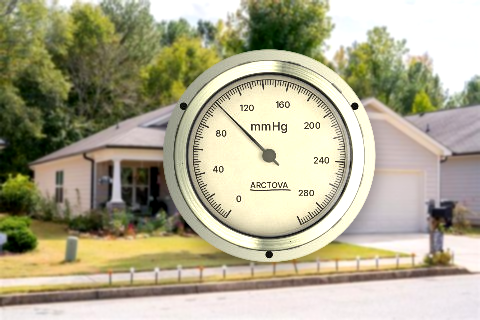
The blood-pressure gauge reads 100; mmHg
